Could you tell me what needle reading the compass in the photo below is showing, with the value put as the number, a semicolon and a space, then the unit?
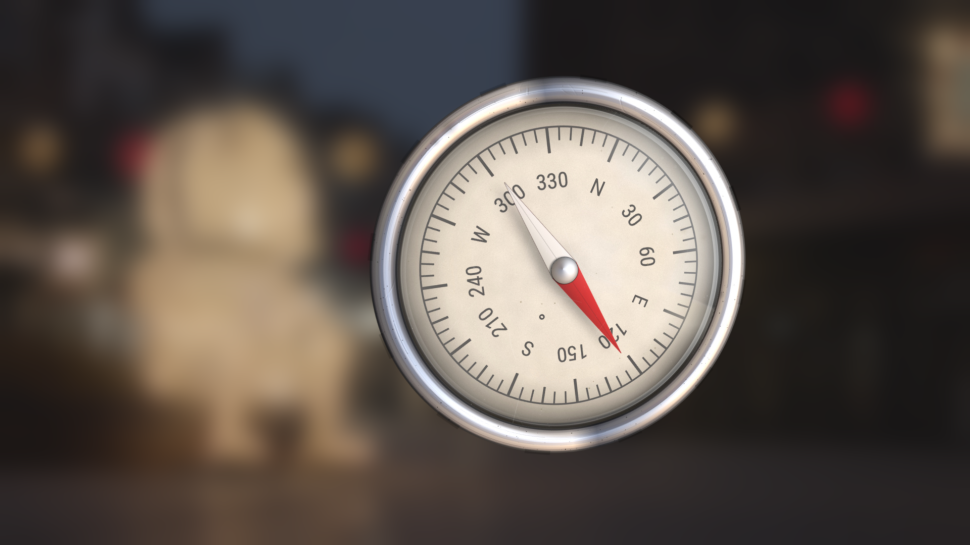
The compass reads 122.5; °
